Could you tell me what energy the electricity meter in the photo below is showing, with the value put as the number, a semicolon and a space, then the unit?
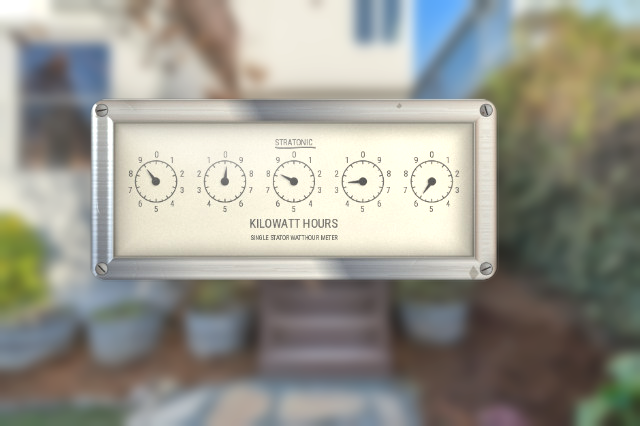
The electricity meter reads 89826; kWh
